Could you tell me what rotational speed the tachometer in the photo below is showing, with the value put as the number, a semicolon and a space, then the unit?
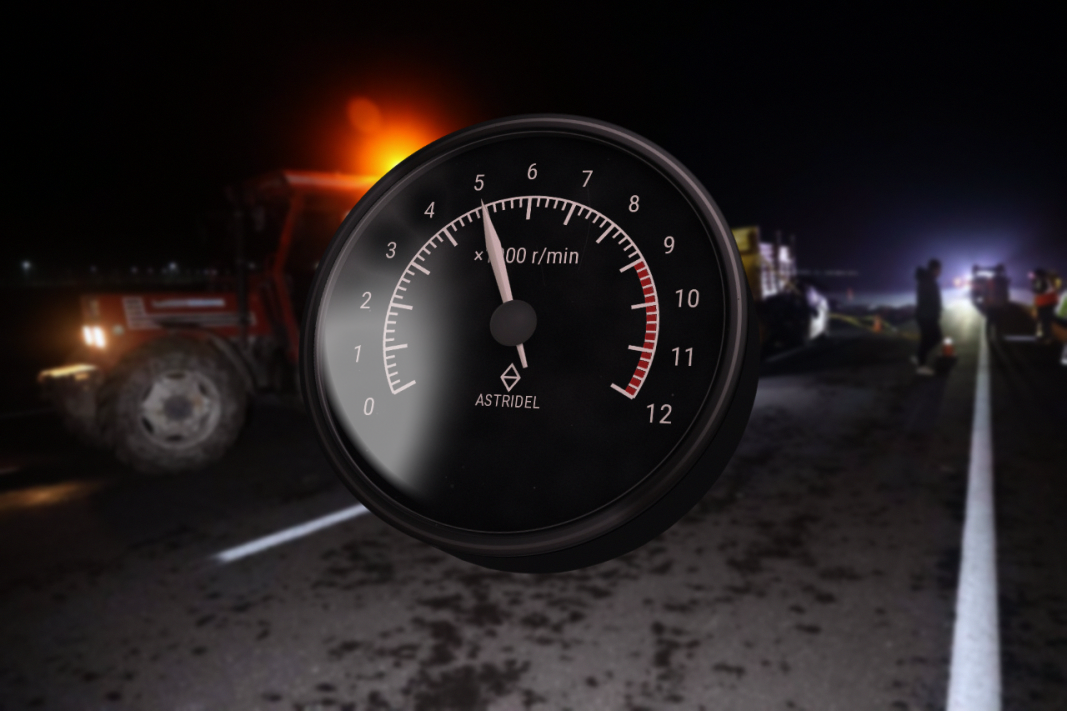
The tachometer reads 5000; rpm
